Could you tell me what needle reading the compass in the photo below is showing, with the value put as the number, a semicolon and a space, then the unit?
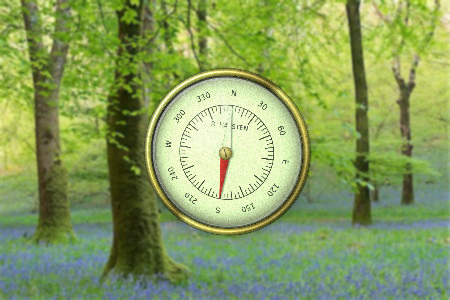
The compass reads 180; °
